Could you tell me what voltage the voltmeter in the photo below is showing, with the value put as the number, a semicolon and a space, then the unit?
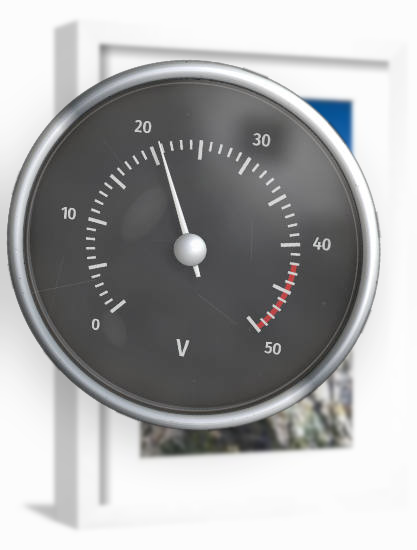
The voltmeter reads 21; V
